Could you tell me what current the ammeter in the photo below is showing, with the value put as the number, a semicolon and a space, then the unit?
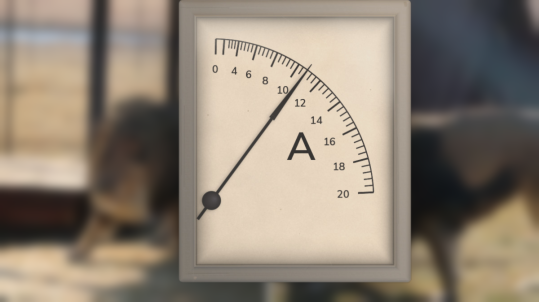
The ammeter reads 10.8; A
